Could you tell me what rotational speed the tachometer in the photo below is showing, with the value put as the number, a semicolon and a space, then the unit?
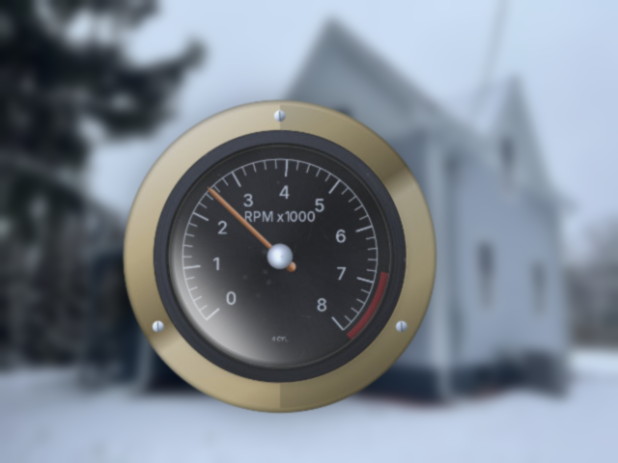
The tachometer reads 2500; rpm
